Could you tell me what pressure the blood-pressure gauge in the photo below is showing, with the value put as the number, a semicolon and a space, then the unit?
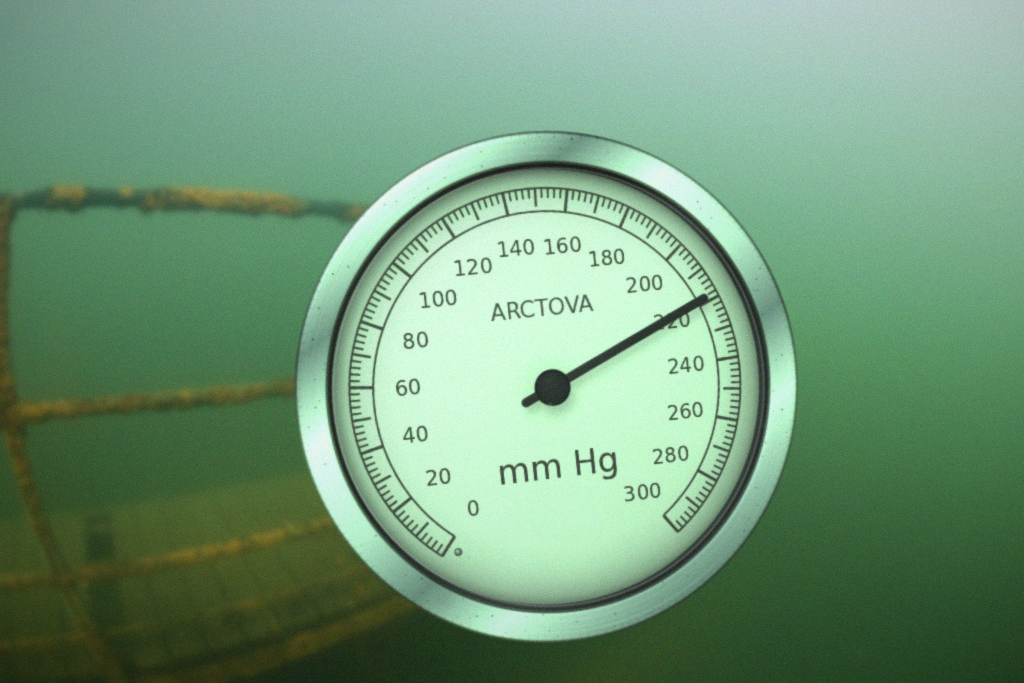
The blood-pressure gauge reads 218; mmHg
